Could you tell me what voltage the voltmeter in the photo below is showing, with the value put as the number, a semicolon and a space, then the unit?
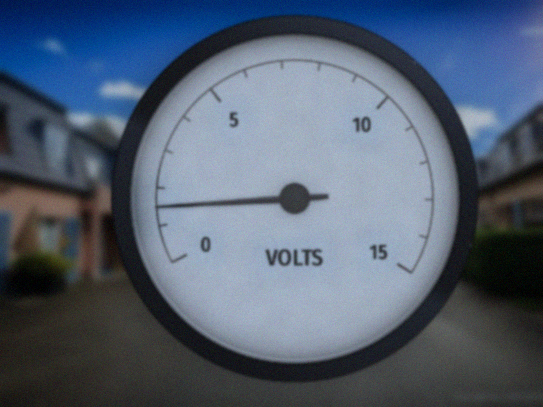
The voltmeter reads 1.5; V
